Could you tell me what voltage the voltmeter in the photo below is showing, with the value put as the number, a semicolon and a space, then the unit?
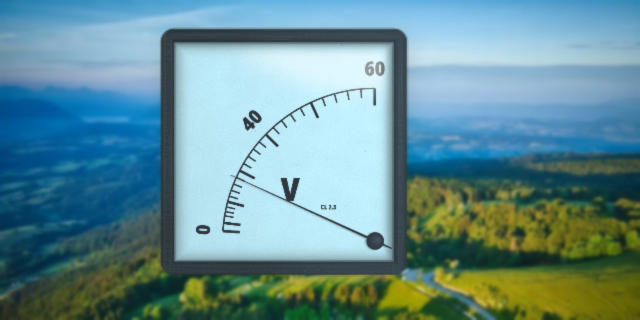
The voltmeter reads 28; V
